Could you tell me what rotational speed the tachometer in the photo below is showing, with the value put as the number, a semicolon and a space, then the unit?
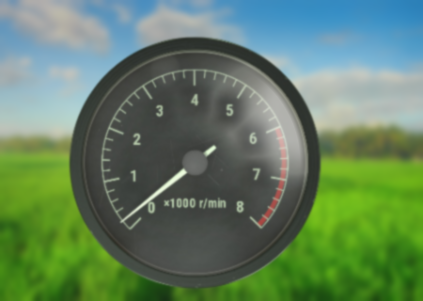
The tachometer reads 200; rpm
